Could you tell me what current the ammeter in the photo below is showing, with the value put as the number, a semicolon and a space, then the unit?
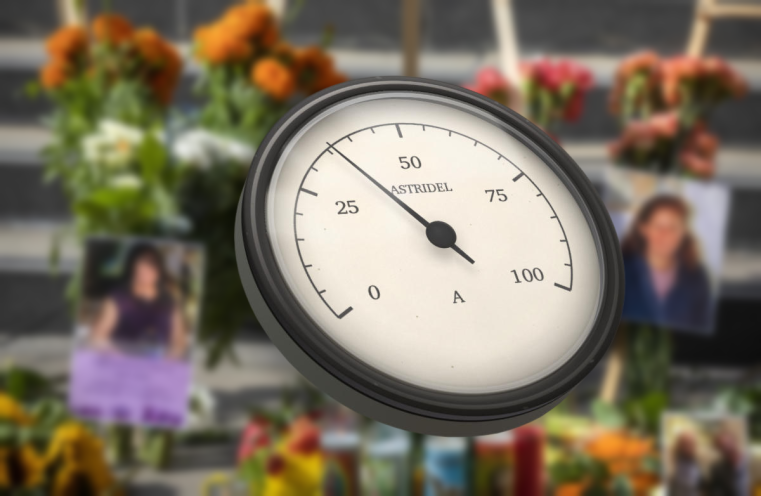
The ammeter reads 35; A
